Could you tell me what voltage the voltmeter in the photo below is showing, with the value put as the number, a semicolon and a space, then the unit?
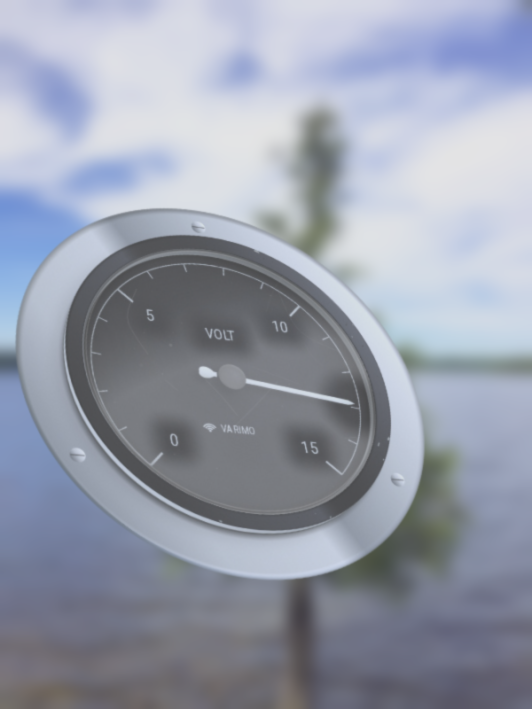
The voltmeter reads 13; V
